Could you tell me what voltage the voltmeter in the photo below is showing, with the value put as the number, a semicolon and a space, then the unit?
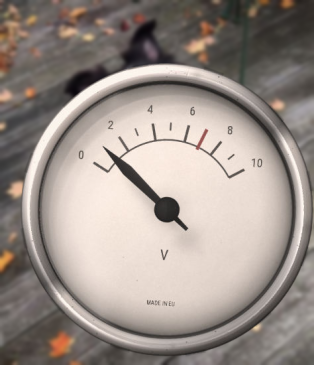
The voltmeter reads 1; V
